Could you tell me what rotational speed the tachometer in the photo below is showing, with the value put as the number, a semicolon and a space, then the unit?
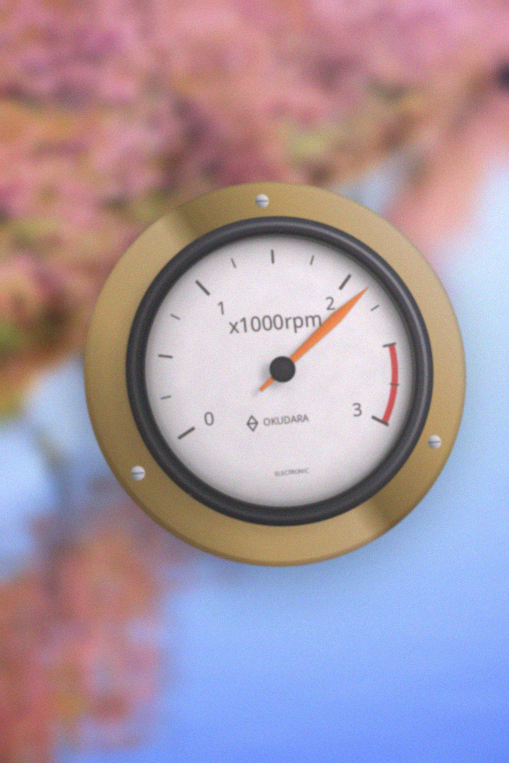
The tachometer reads 2125; rpm
